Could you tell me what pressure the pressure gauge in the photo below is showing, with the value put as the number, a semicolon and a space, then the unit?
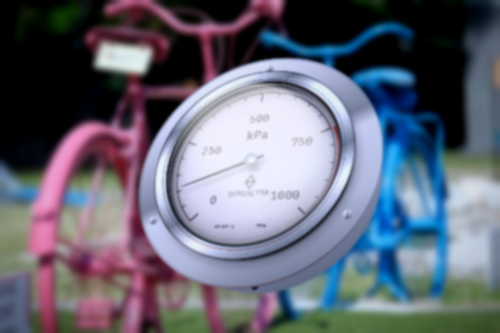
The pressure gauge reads 100; kPa
